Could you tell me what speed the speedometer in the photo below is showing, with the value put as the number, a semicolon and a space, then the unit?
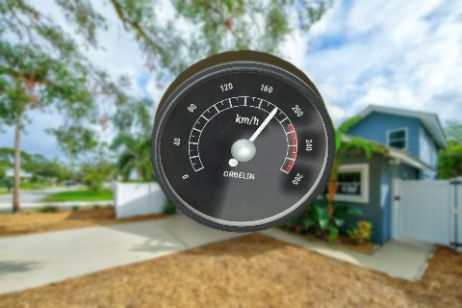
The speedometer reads 180; km/h
